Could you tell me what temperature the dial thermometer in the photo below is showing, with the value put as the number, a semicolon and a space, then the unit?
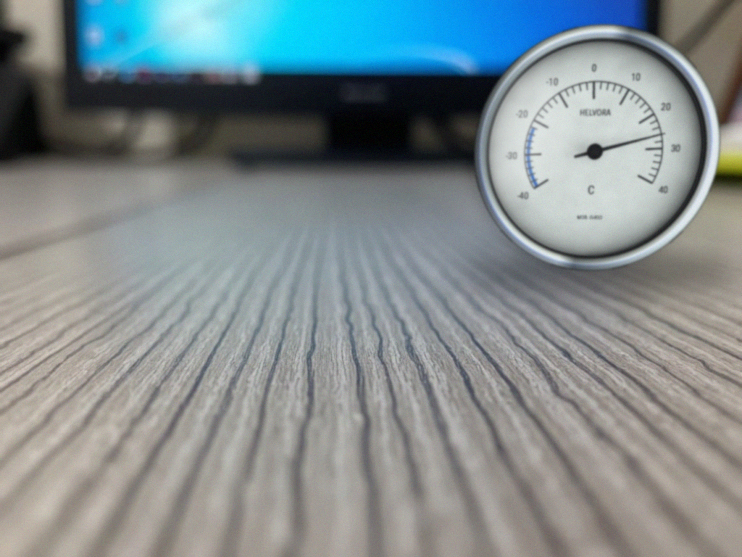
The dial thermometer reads 26; °C
